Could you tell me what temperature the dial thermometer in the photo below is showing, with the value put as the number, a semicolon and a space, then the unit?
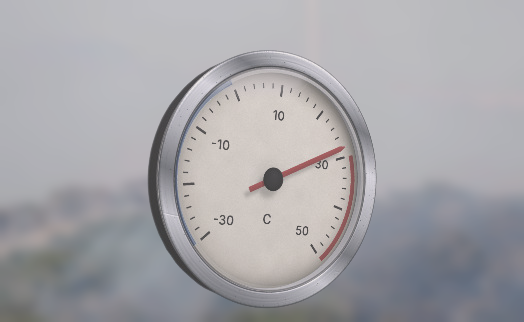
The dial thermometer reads 28; °C
